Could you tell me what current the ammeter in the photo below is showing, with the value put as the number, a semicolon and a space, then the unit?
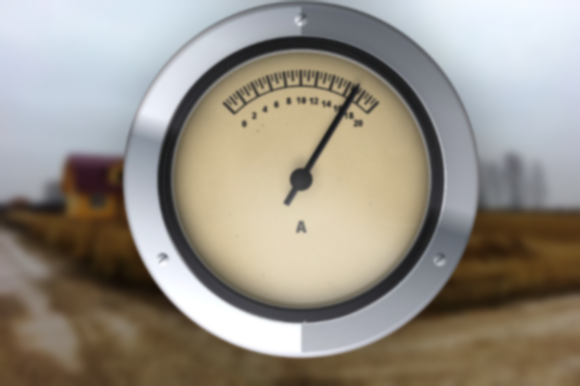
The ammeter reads 17; A
